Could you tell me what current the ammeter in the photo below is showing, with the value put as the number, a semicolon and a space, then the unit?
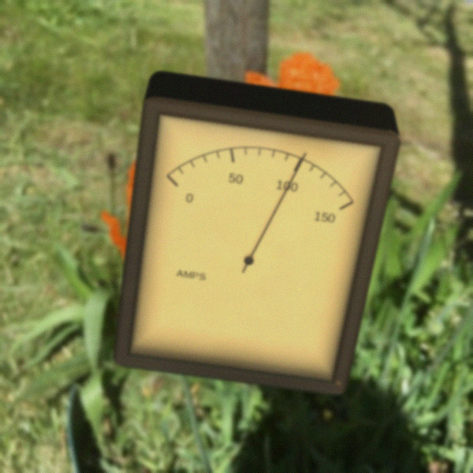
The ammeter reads 100; A
